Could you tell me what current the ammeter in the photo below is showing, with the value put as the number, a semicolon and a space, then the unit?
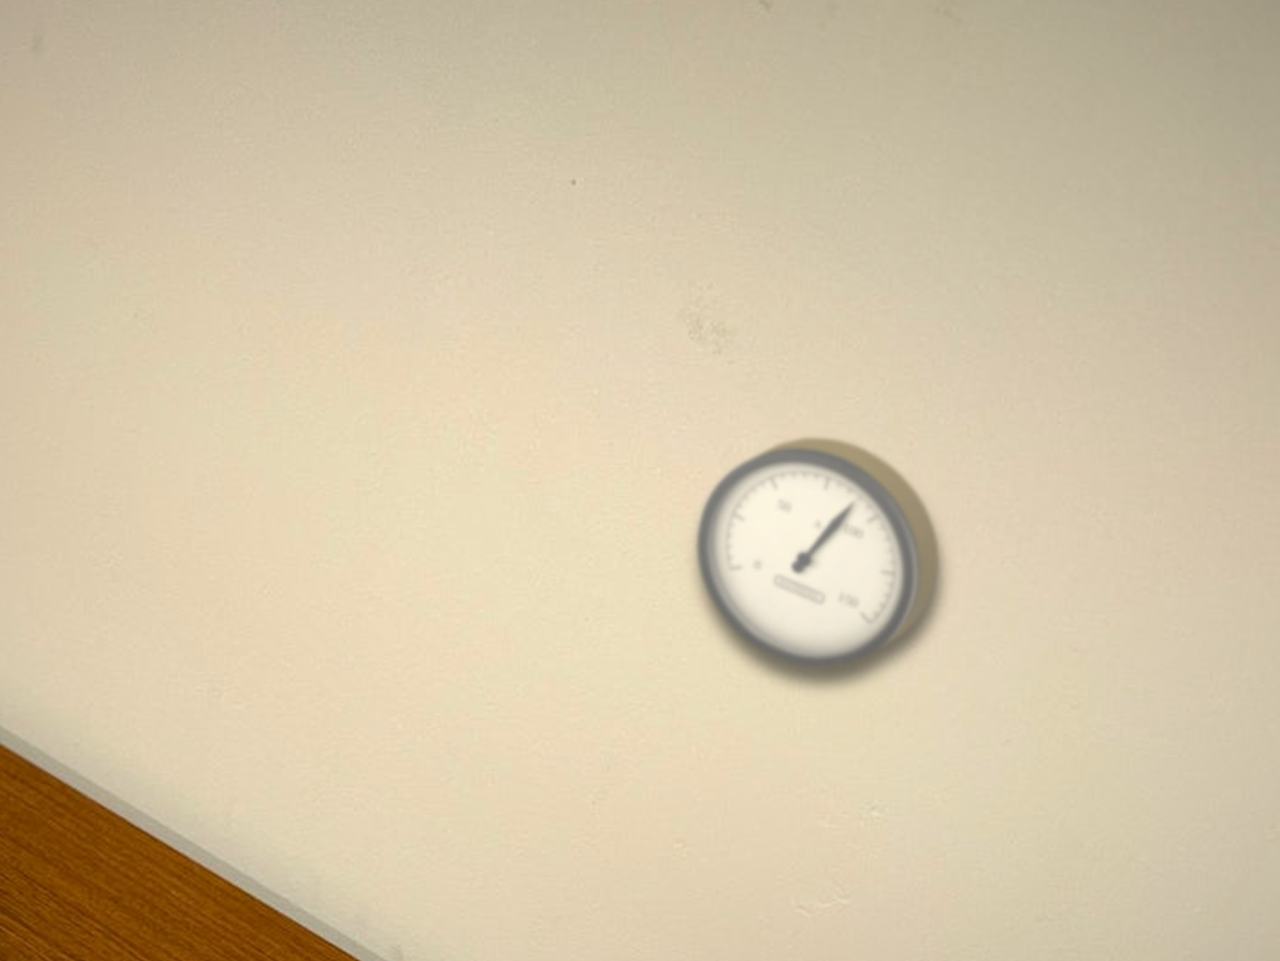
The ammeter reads 90; A
